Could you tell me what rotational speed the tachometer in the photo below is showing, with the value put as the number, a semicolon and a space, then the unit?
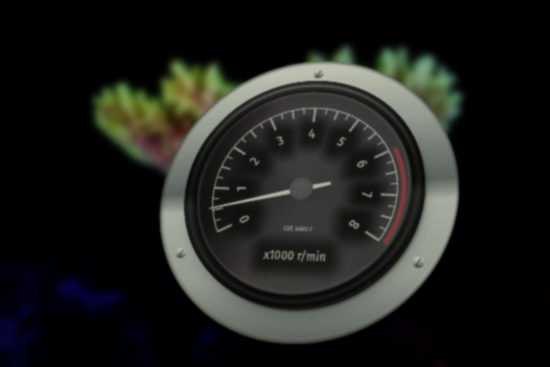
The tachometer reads 500; rpm
